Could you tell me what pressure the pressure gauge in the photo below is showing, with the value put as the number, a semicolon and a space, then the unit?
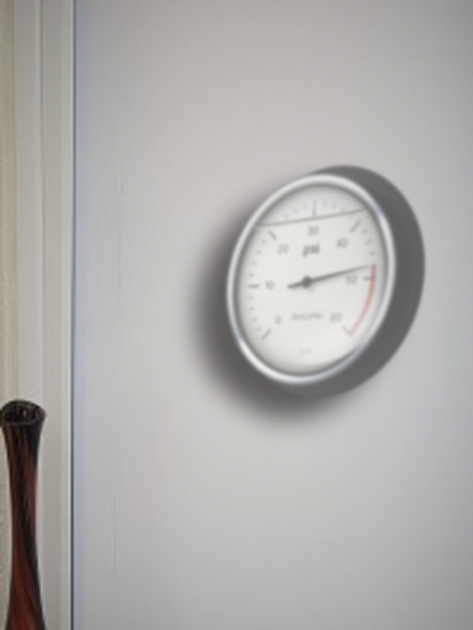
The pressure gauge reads 48; psi
